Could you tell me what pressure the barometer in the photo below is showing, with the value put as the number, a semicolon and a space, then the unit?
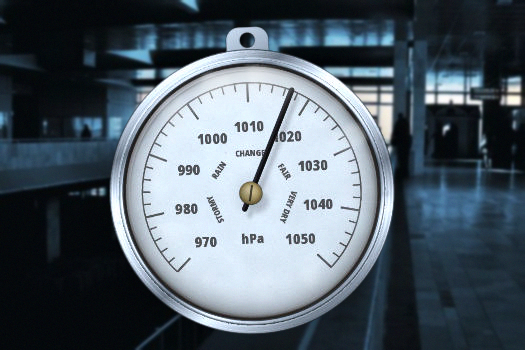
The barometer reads 1017; hPa
